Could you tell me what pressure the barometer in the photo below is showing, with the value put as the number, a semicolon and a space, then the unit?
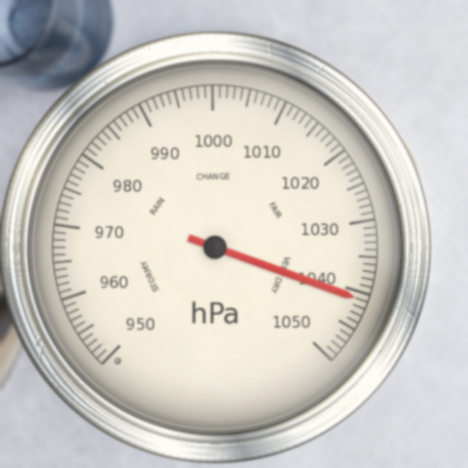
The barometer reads 1041; hPa
